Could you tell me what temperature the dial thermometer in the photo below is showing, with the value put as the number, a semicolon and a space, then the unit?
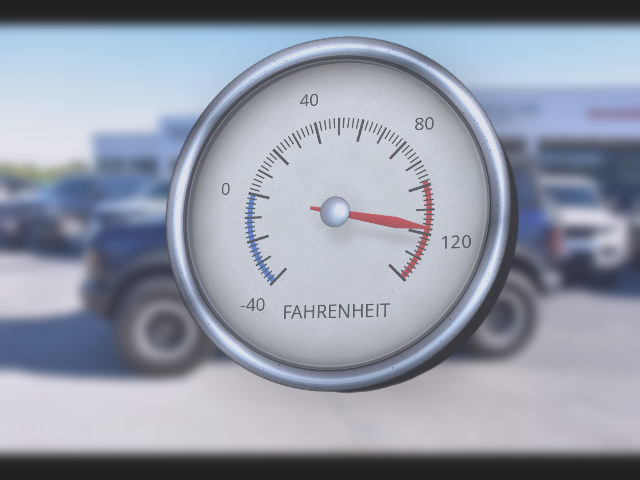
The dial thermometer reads 118; °F
